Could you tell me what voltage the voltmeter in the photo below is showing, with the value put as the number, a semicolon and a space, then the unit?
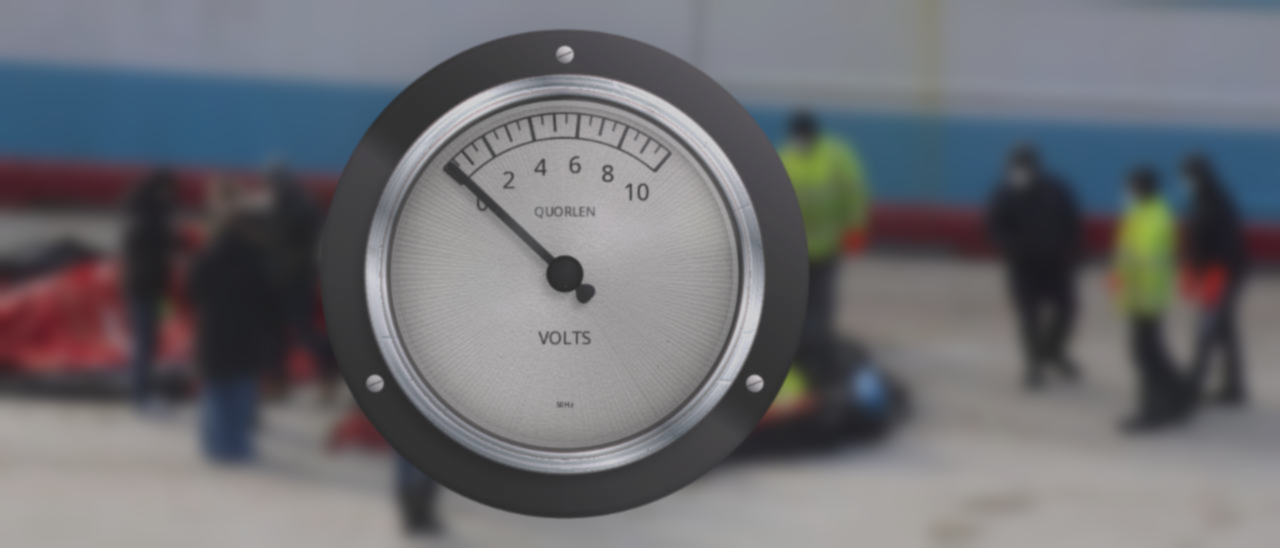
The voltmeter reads 0.25; V
